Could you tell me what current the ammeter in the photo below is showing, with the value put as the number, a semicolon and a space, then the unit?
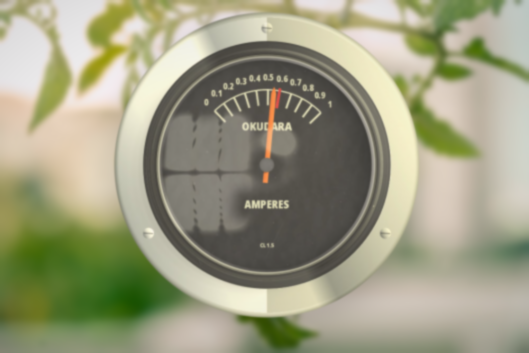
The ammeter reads 0.55; A
